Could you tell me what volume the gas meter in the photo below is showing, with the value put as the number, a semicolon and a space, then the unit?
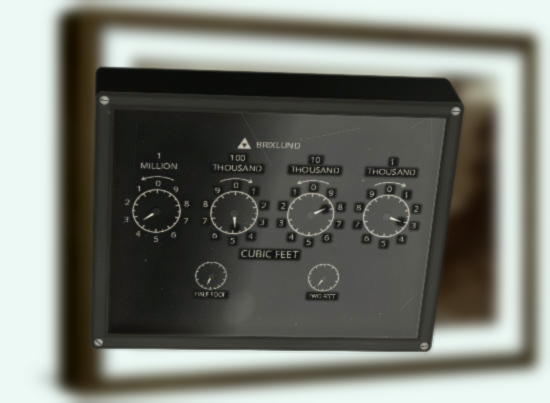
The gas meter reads 348300; ft³
